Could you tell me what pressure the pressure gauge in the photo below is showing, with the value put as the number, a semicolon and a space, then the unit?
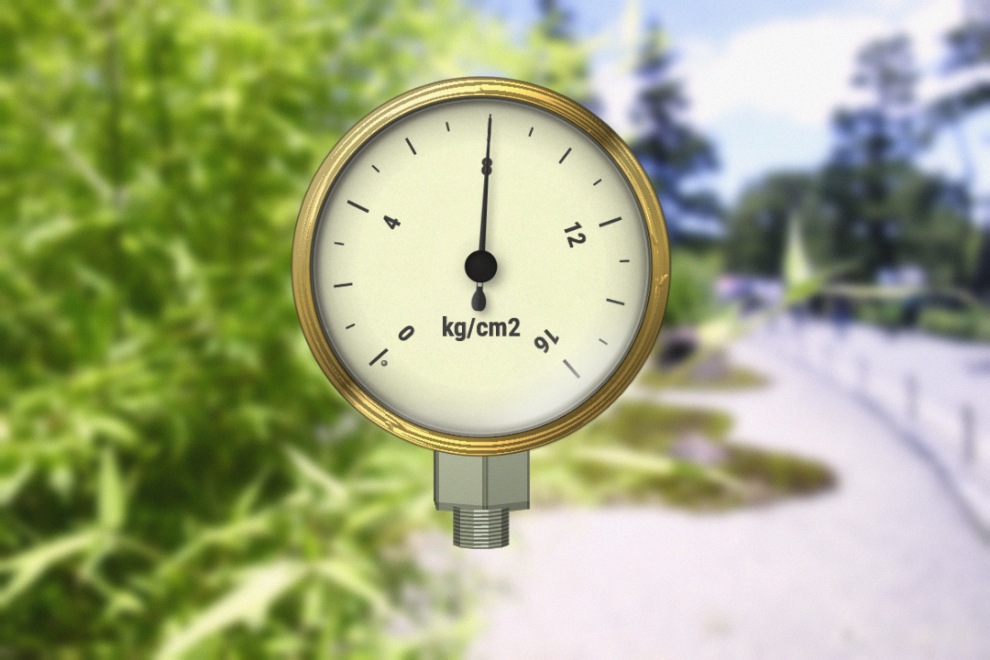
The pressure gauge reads 8; kg/cm²
